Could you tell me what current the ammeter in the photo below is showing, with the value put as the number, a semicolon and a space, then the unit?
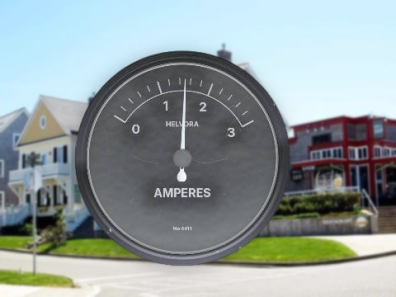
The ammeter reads 1.5; A
